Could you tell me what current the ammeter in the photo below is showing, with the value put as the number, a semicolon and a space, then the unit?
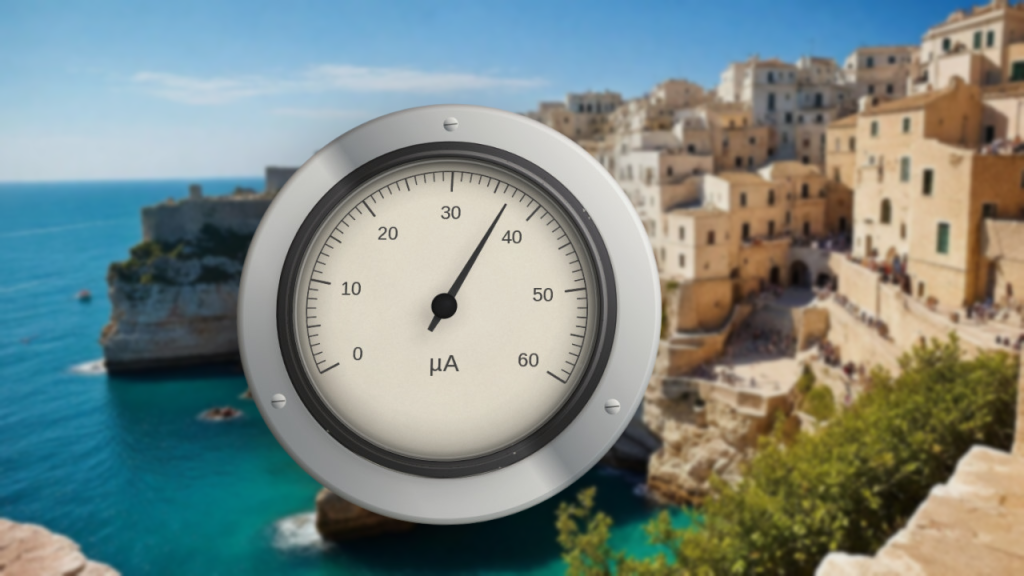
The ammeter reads 37; µA
